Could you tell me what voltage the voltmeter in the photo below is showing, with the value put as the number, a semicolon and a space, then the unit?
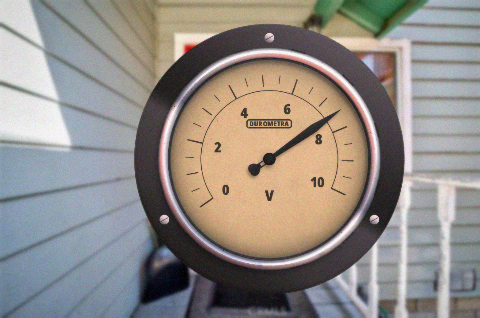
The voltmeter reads 7.5; V
